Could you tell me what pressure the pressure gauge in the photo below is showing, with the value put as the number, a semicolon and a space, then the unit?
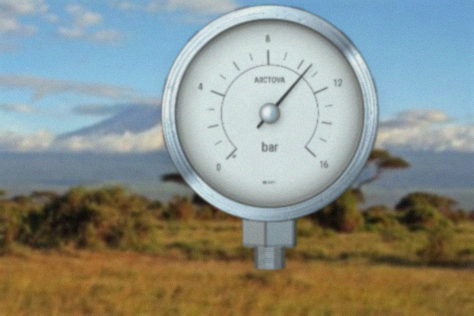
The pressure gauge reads 10.5; bar
